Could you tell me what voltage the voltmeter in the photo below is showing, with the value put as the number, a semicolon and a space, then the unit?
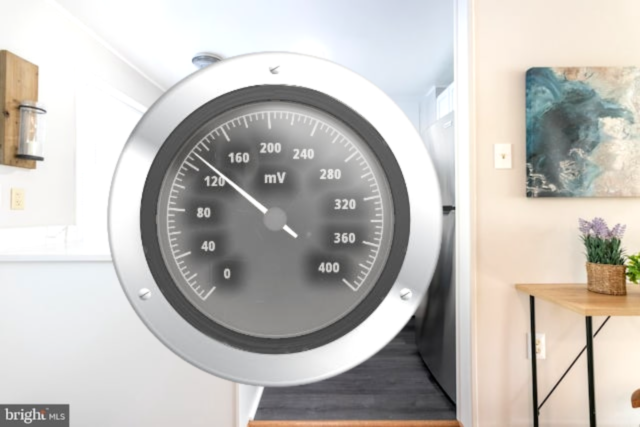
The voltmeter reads 130; mV
